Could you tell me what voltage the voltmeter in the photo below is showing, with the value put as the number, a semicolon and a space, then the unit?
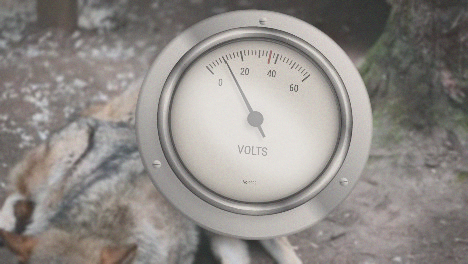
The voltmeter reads 10; V
